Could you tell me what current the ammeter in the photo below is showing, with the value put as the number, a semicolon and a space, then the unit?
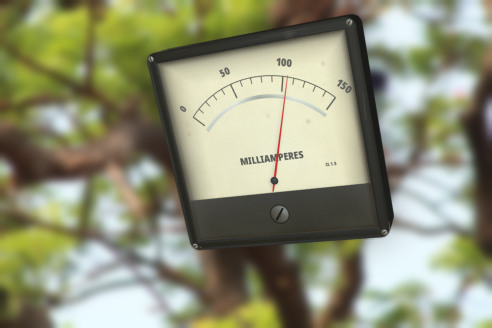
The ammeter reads 105; mA
